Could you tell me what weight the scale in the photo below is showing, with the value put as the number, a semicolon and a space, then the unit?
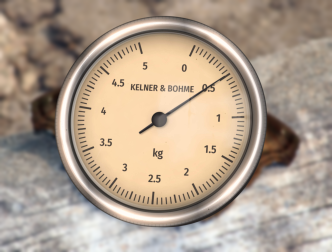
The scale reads 0.5; kg
